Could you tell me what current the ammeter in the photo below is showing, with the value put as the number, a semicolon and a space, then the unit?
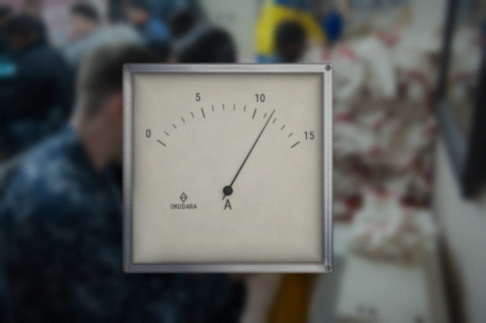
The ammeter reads 11.5; A
